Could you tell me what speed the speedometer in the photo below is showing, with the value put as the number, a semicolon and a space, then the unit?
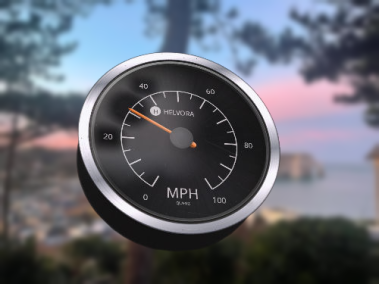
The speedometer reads 30; mph
